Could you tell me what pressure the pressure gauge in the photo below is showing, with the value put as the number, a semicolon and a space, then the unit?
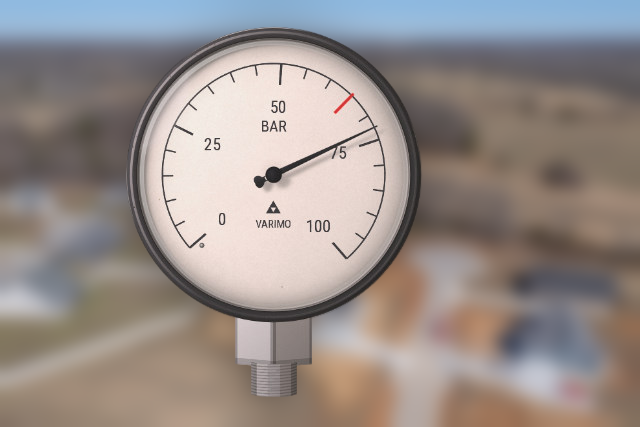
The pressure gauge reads 72.5; bar
